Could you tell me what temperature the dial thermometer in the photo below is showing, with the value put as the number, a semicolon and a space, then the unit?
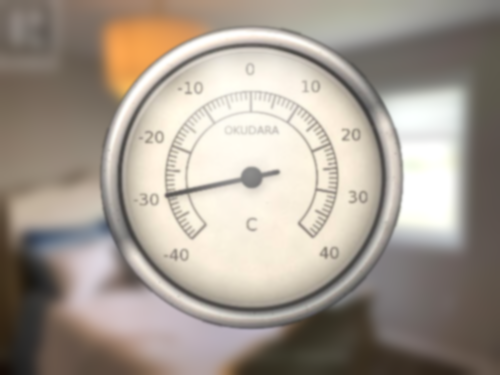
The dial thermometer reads -30; °C
